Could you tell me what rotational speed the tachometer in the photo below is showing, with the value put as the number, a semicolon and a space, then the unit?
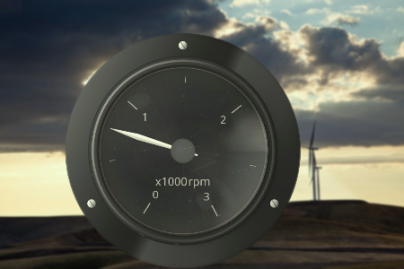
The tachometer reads 750; rpm
